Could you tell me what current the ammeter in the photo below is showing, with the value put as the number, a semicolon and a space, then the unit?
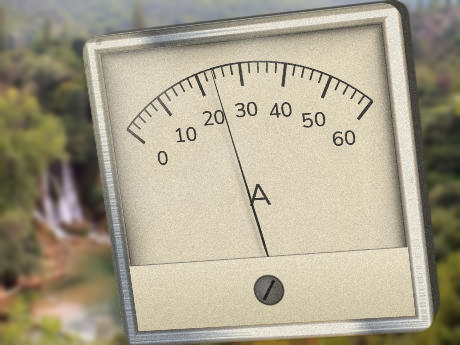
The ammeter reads 24; A
